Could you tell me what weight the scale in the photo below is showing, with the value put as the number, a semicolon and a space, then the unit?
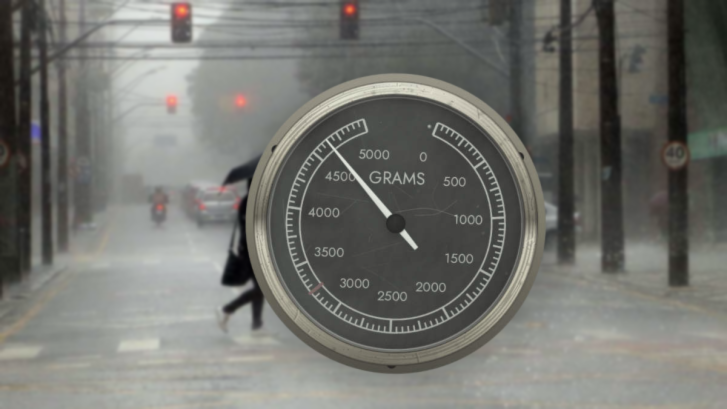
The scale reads 4650; g
